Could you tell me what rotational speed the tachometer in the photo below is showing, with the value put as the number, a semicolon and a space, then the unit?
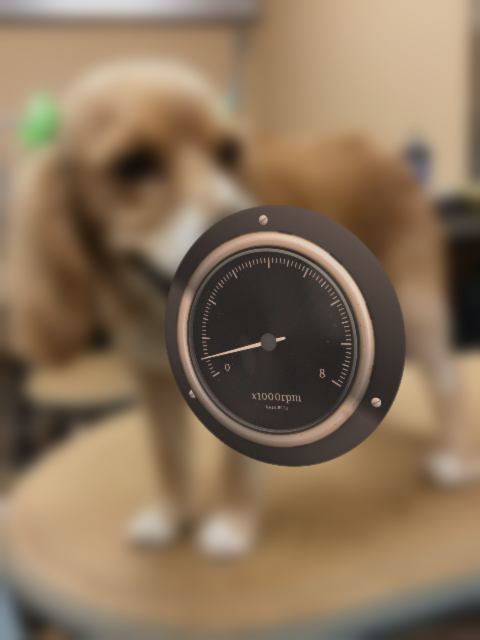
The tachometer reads 500; rpm
